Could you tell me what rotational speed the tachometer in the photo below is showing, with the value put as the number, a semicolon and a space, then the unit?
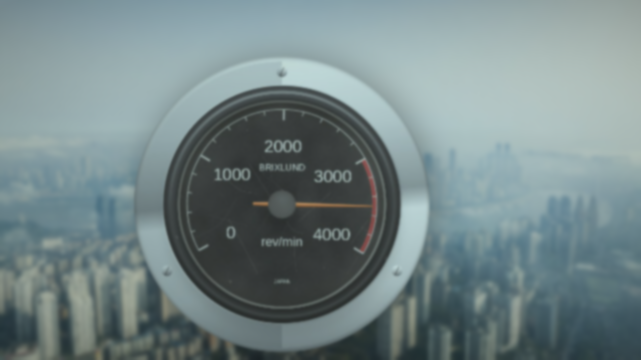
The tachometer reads 3500; rpm
